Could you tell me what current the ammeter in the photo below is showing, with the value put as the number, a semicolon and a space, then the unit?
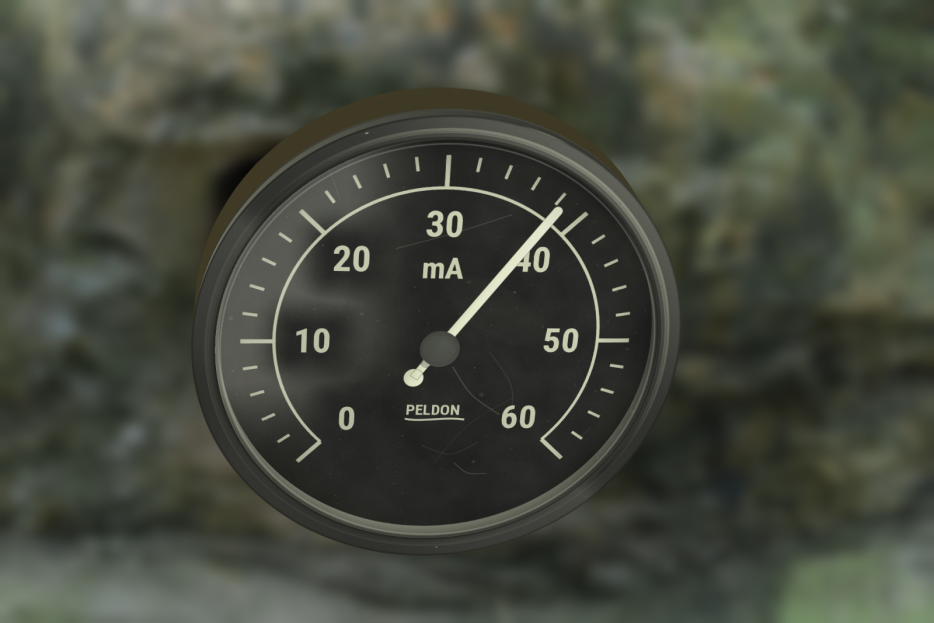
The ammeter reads 38; mA
